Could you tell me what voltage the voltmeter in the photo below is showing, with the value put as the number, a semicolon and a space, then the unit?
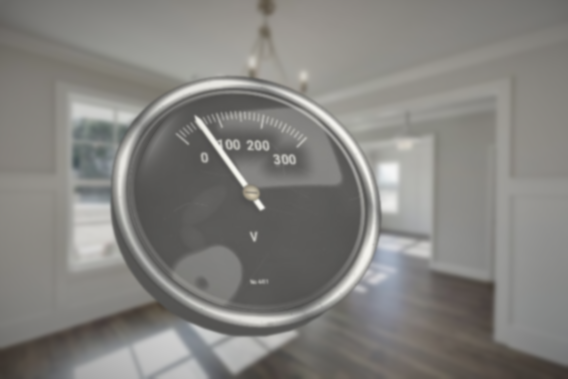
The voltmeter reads 50; V
